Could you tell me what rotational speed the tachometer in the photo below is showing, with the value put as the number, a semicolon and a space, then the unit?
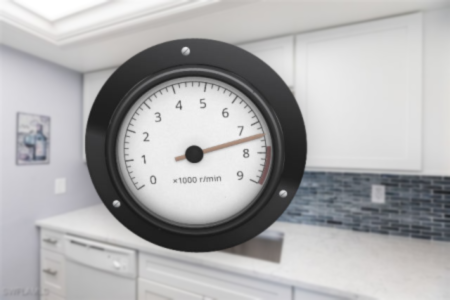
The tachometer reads 7400; rpm
